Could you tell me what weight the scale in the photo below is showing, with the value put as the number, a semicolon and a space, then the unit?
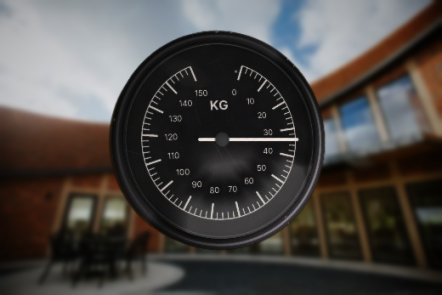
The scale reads 34; kg
